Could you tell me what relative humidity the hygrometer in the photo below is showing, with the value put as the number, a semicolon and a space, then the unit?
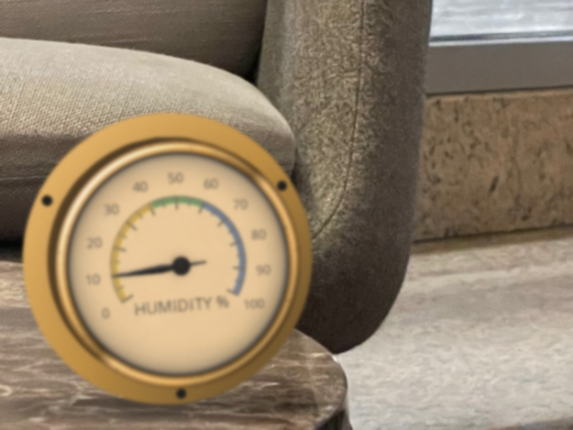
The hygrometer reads 10; %
